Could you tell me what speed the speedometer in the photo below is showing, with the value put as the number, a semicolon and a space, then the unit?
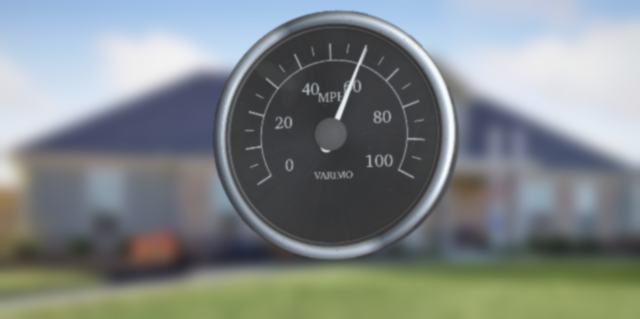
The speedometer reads 60; mph
